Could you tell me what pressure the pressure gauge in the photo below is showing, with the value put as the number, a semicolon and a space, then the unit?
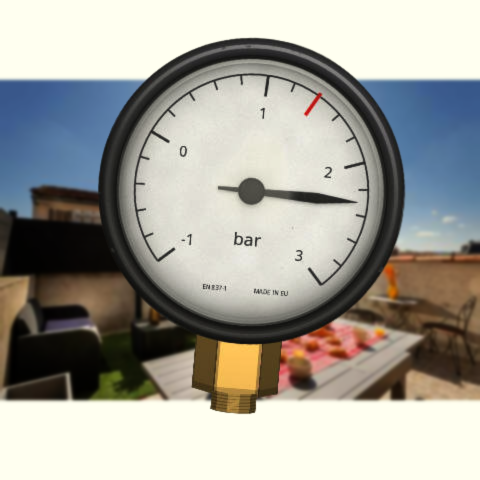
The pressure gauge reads 2.3; bar
